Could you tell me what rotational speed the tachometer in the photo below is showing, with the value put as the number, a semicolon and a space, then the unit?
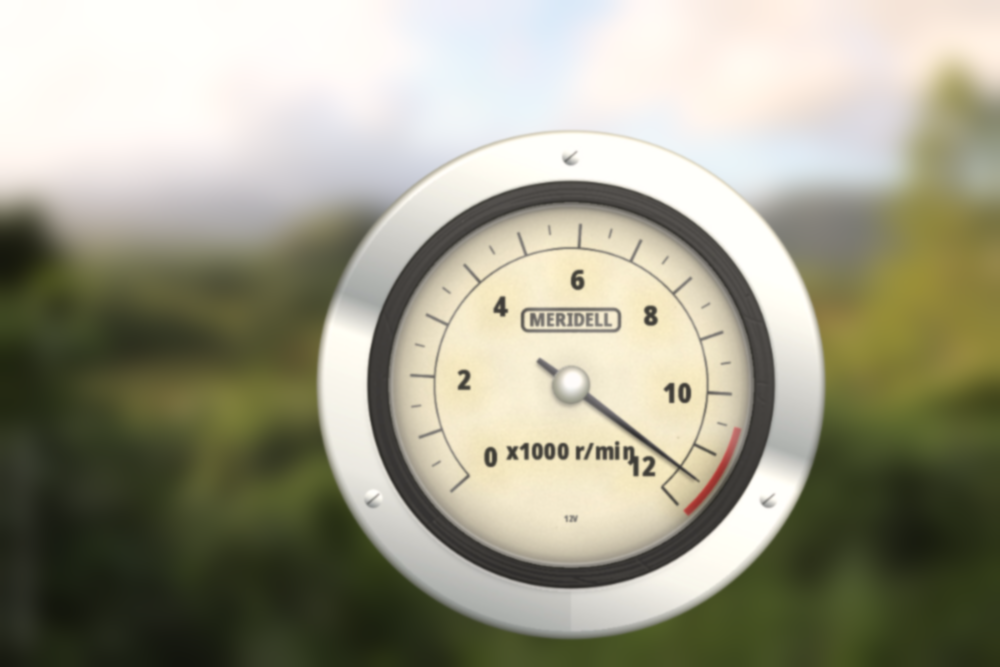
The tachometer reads 11500; rpm
